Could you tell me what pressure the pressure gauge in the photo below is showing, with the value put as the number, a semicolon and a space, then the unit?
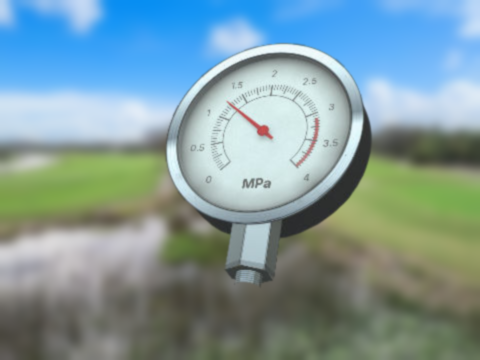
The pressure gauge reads 1.25; MPa
